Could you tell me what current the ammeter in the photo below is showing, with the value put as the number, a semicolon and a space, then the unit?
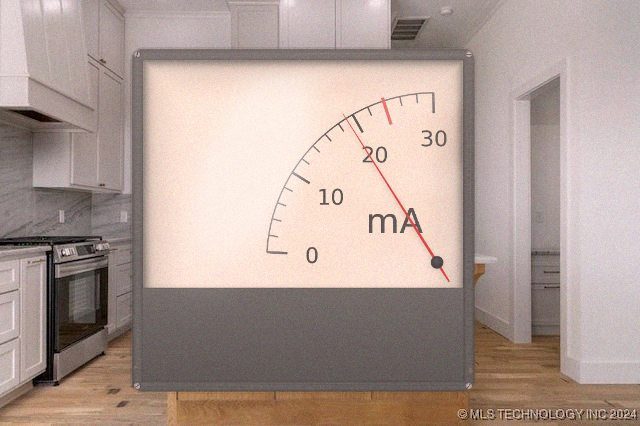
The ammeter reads 19; mA
